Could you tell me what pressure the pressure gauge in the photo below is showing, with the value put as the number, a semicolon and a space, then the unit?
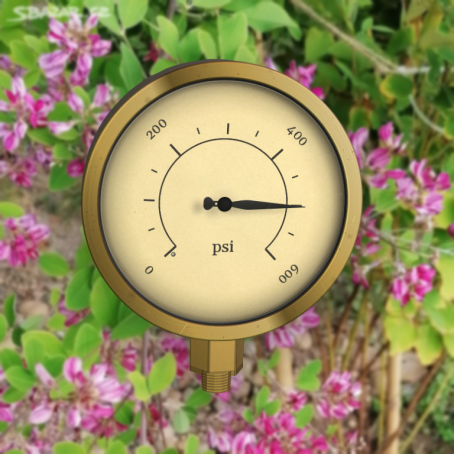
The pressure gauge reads 500; psi
